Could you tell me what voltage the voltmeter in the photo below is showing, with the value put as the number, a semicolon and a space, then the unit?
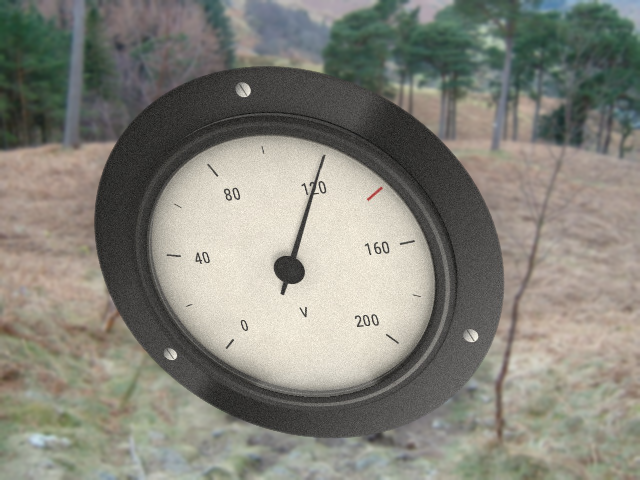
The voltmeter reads 120; V
